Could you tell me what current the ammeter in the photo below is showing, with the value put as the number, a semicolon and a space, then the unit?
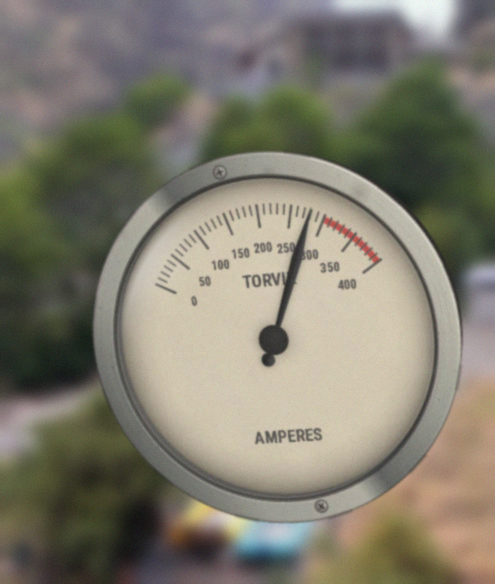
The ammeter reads 280; A
